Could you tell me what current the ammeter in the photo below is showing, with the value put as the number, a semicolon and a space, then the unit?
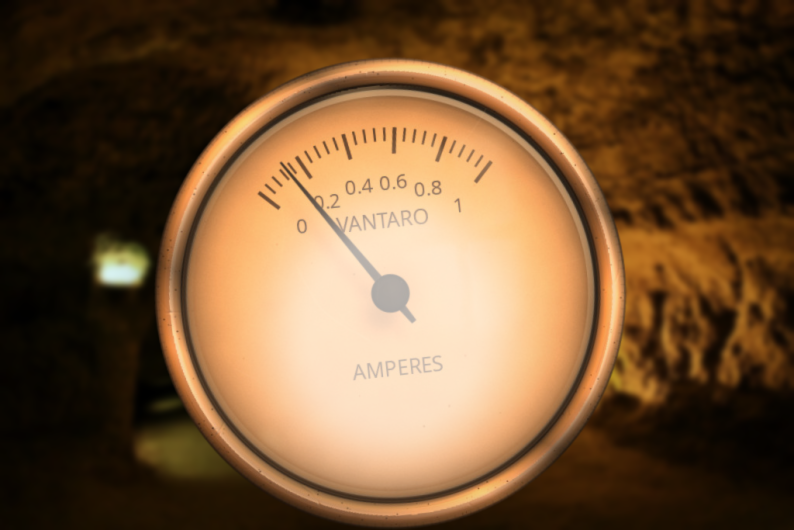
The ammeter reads 0.14; A
